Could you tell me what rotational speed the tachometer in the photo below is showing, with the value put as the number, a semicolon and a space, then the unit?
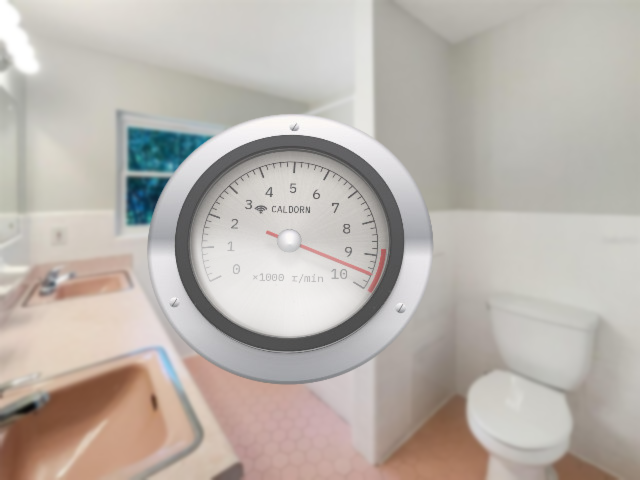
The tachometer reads 9600; rpm
